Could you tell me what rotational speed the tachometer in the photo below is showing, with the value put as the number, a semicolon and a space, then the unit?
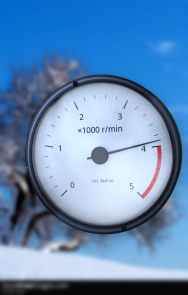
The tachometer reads 3900; rpm
